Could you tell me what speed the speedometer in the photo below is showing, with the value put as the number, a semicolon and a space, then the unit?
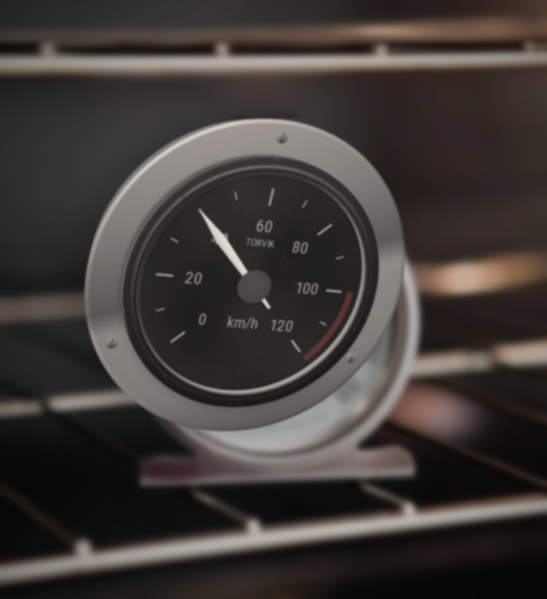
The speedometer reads 40; km/h
